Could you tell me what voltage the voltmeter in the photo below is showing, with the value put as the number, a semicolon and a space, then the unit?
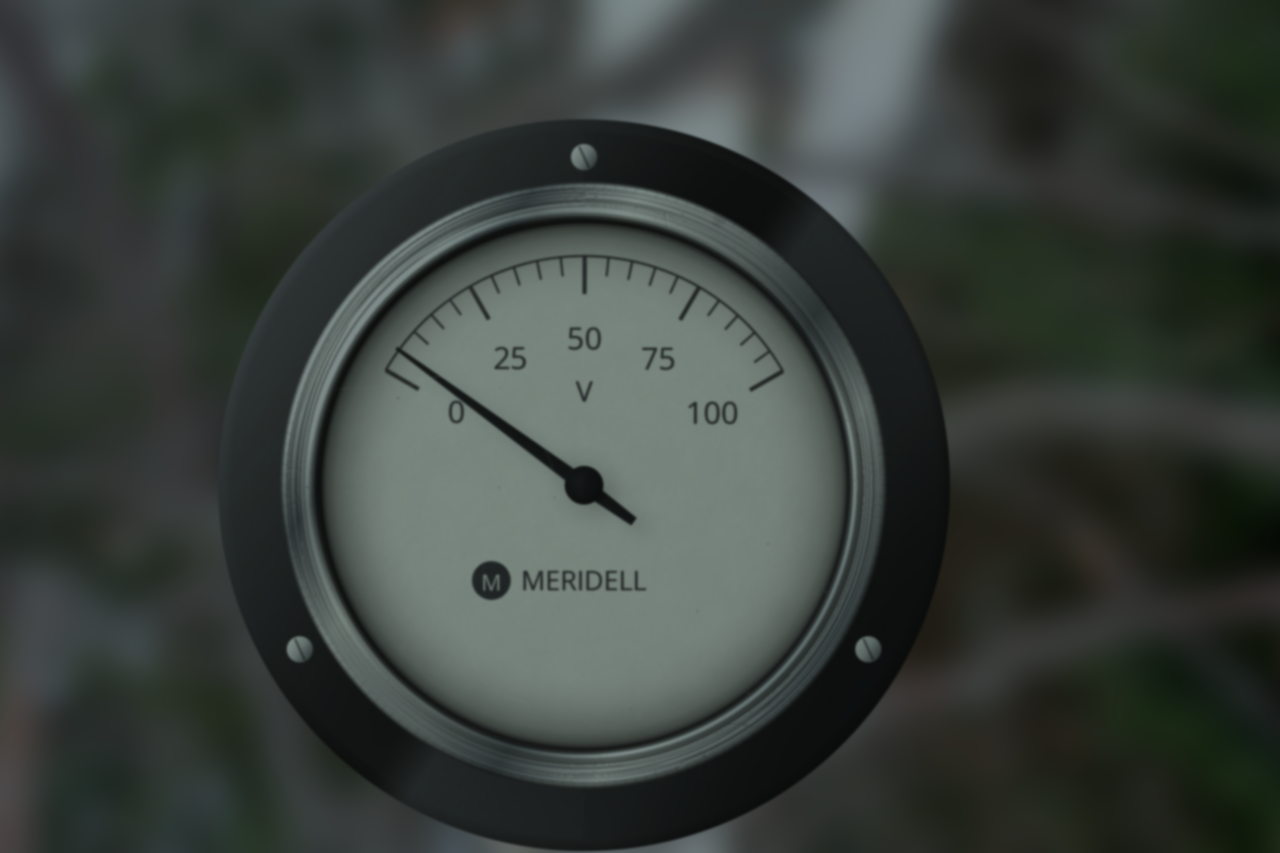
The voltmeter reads 5; V
